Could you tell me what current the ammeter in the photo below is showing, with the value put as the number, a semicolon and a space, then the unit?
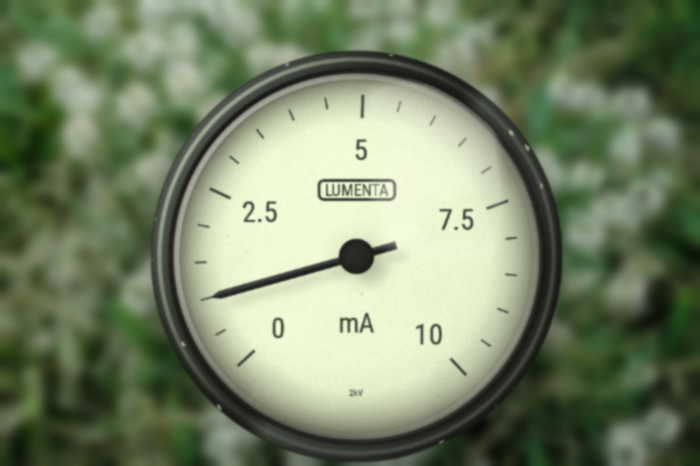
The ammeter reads 1; mA
